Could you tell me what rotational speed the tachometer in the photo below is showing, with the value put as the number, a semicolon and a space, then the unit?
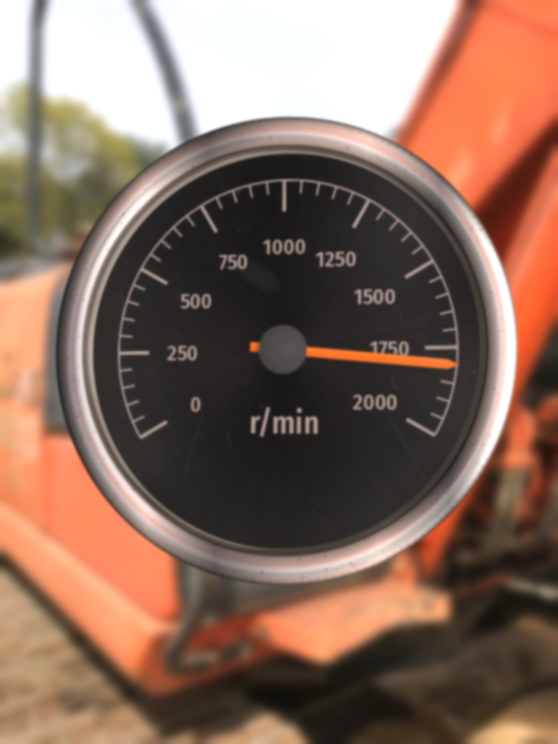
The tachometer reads 1800; rpm
